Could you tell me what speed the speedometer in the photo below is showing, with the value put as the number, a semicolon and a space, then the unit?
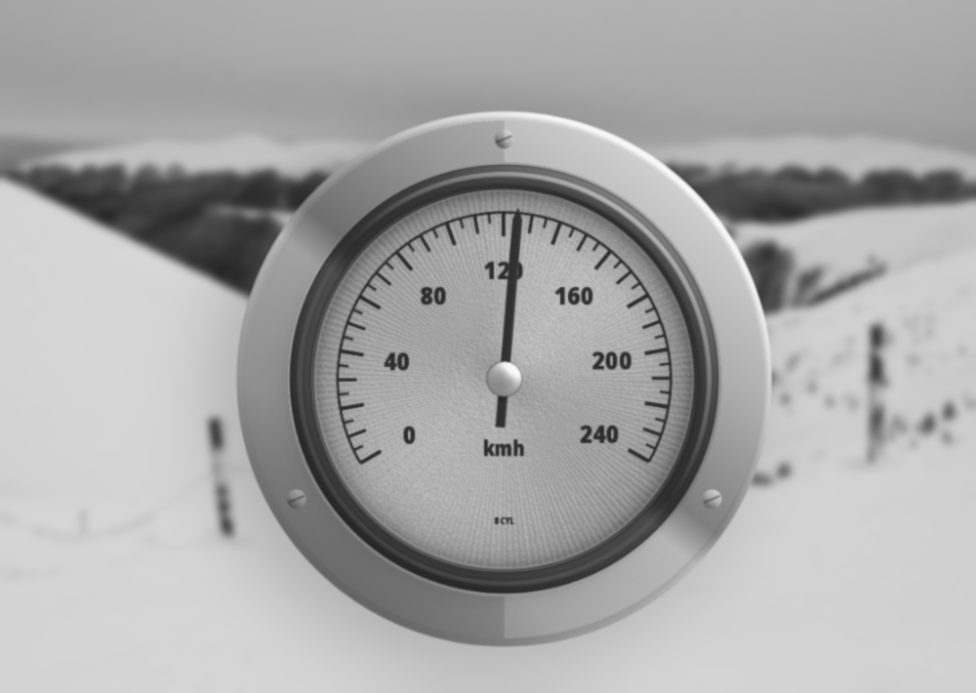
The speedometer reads 125; km/h
